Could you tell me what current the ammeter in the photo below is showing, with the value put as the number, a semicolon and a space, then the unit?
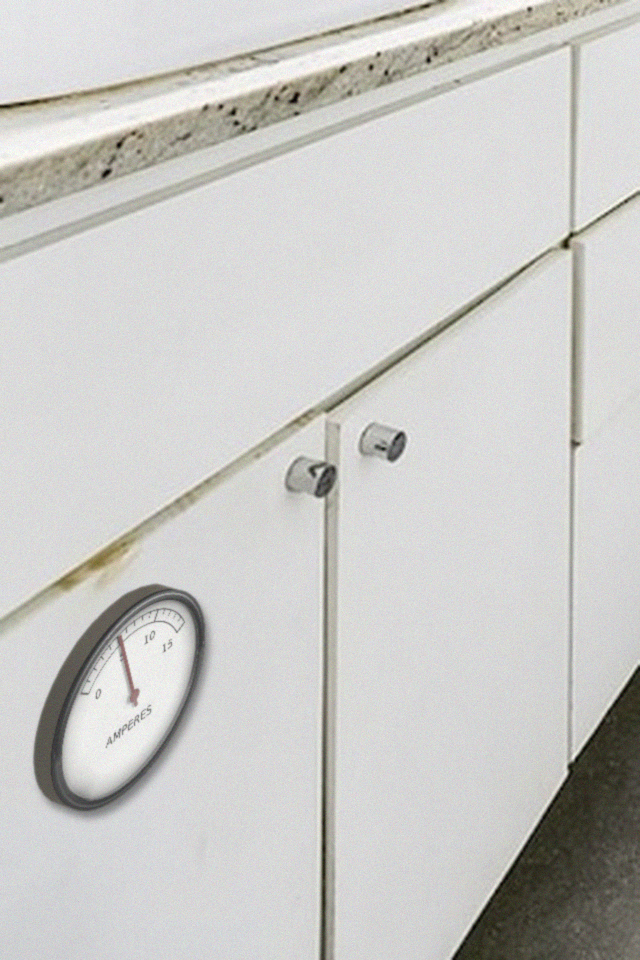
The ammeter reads 5; A
